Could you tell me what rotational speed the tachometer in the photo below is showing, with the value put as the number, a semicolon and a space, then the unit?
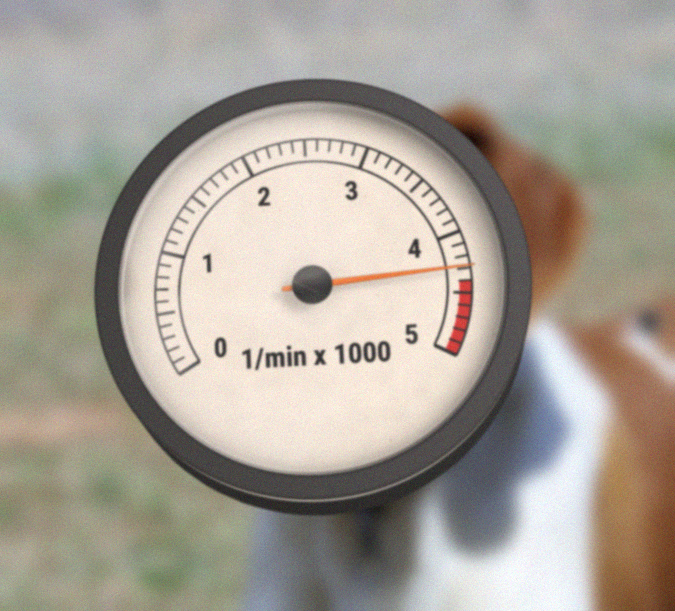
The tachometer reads 4300; rpm
